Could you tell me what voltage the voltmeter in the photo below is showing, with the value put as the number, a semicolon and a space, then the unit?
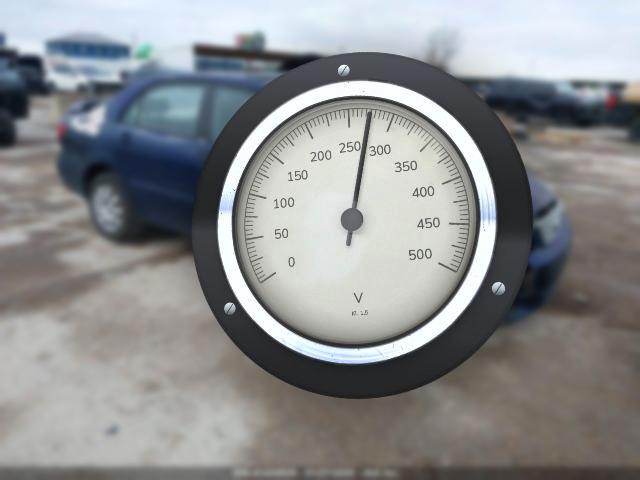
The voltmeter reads 275; V
